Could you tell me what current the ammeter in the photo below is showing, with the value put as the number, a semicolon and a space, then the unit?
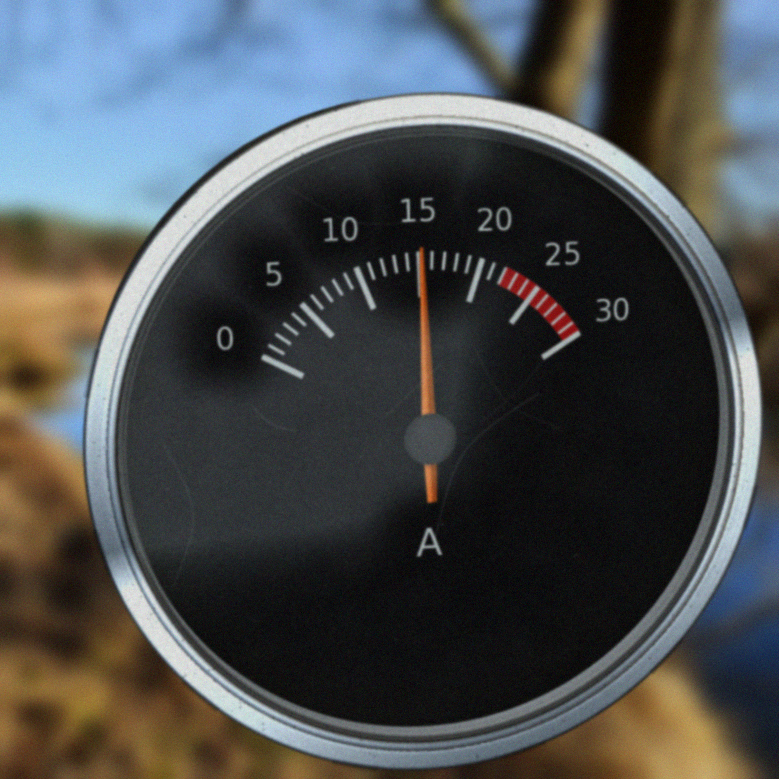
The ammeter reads 15; A
